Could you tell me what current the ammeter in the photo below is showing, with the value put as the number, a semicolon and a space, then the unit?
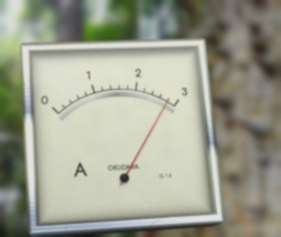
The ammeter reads 2.8; A
